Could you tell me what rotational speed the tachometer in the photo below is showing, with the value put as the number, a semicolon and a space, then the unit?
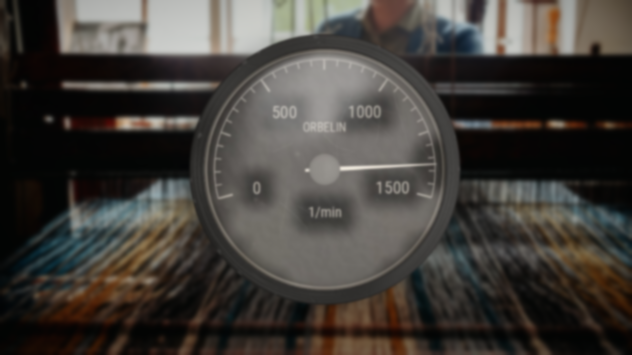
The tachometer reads 1375; rpm
